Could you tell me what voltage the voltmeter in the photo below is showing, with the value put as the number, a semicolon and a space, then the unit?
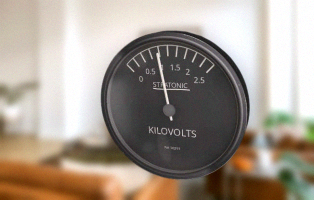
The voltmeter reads 1; kV
